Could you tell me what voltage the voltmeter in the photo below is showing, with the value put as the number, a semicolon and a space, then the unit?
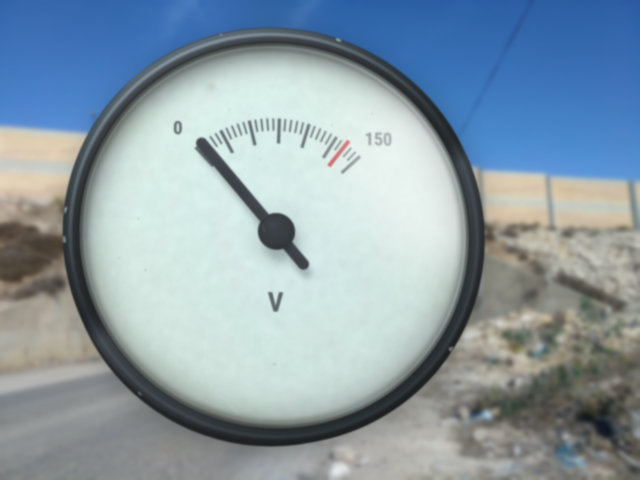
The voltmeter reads 5; V
